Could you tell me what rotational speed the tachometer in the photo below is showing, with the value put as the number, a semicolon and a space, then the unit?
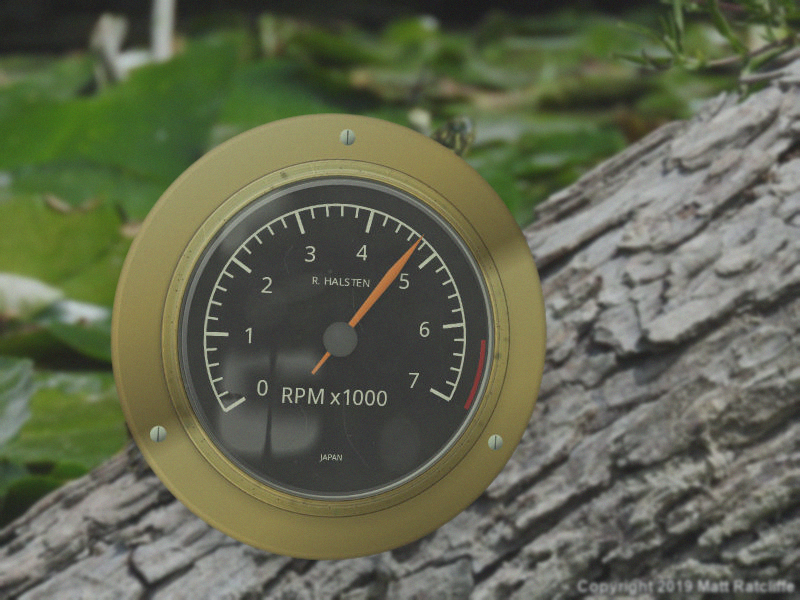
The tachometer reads 4700; rpm
